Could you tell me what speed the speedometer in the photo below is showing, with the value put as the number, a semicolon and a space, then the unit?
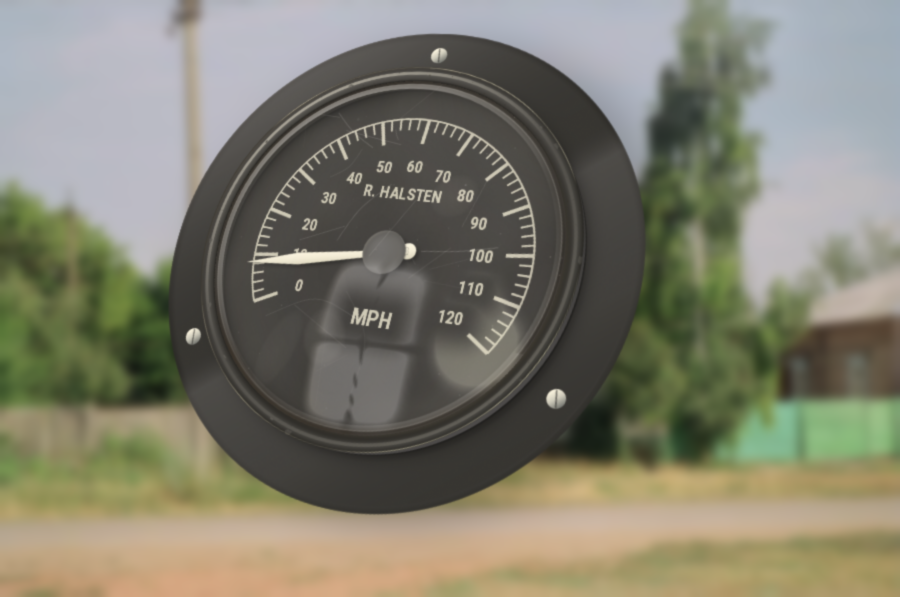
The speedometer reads 8; mph
